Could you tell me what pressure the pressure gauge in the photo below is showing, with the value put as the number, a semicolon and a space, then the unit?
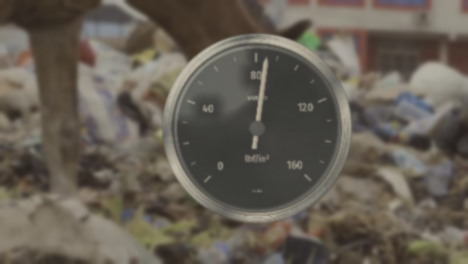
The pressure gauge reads 85; psi
